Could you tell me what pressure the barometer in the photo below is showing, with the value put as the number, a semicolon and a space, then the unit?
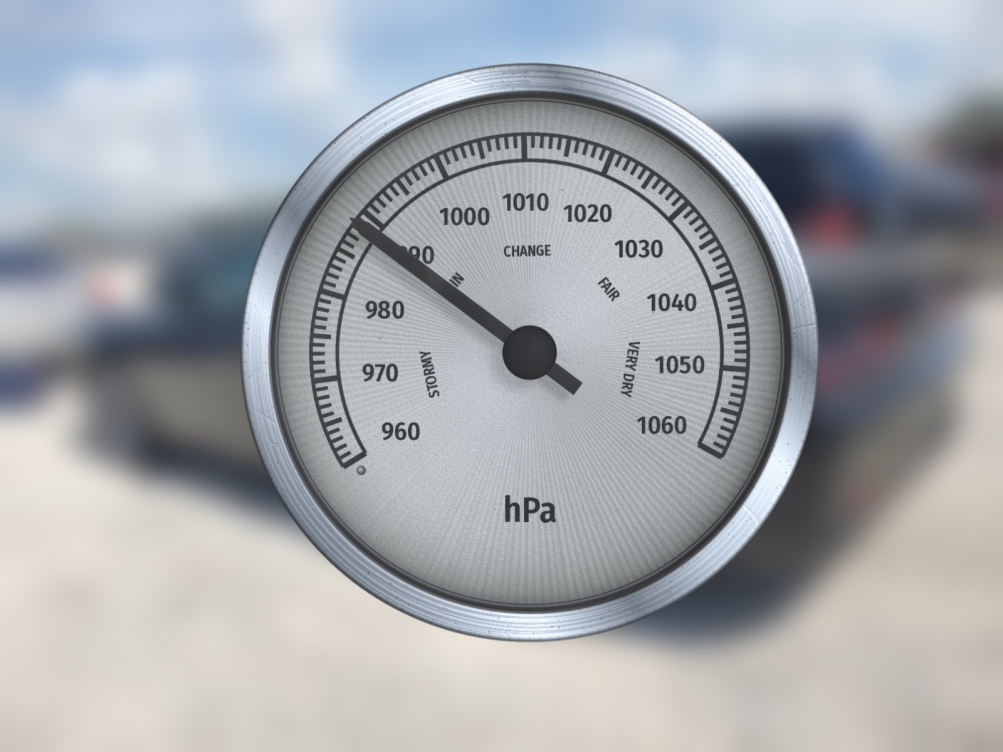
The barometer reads 988.5; hPa
